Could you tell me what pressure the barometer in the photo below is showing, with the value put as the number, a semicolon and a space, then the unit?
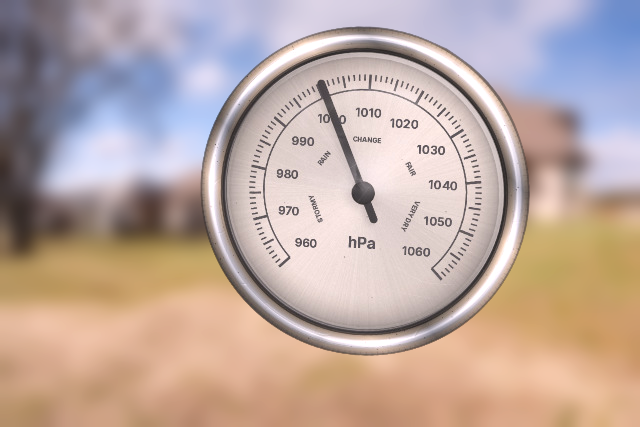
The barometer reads 1001; hPa
